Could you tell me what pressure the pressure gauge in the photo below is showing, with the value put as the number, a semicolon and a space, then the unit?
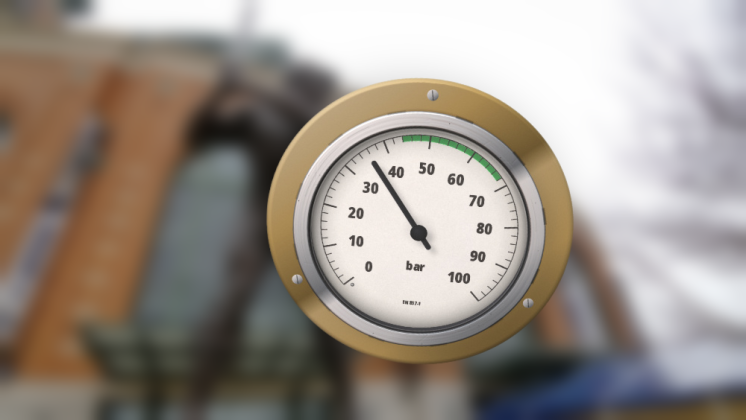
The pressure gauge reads 36; bar
